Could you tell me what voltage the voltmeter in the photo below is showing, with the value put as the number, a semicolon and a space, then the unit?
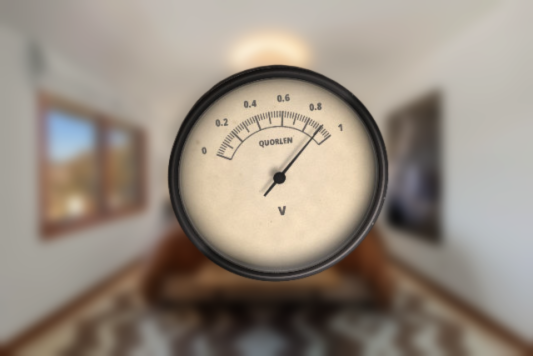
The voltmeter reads 0.9; V
